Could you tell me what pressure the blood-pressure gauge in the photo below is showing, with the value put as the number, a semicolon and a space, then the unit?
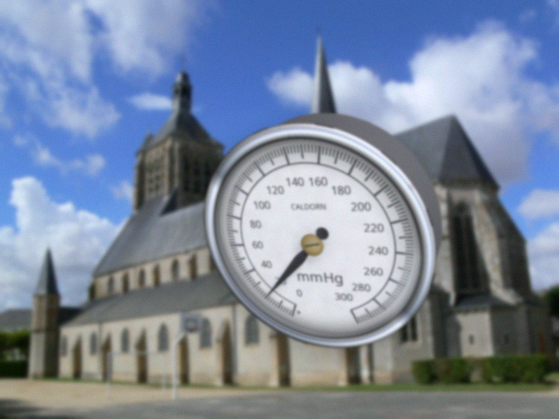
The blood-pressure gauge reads 20; mmHg
